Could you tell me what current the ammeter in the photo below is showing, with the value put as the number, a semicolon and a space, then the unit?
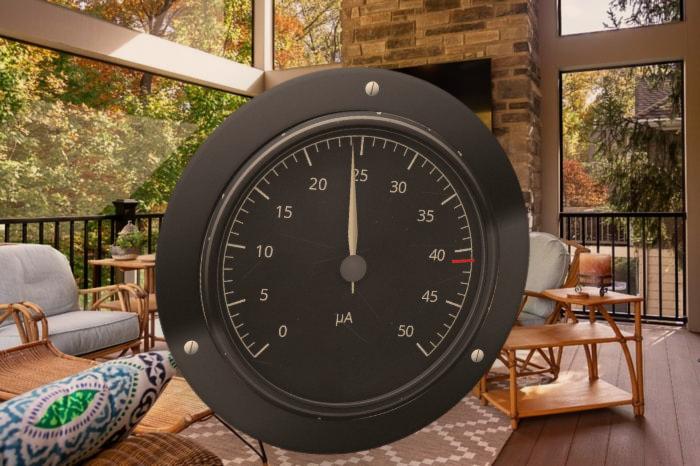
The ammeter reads 24; µA
